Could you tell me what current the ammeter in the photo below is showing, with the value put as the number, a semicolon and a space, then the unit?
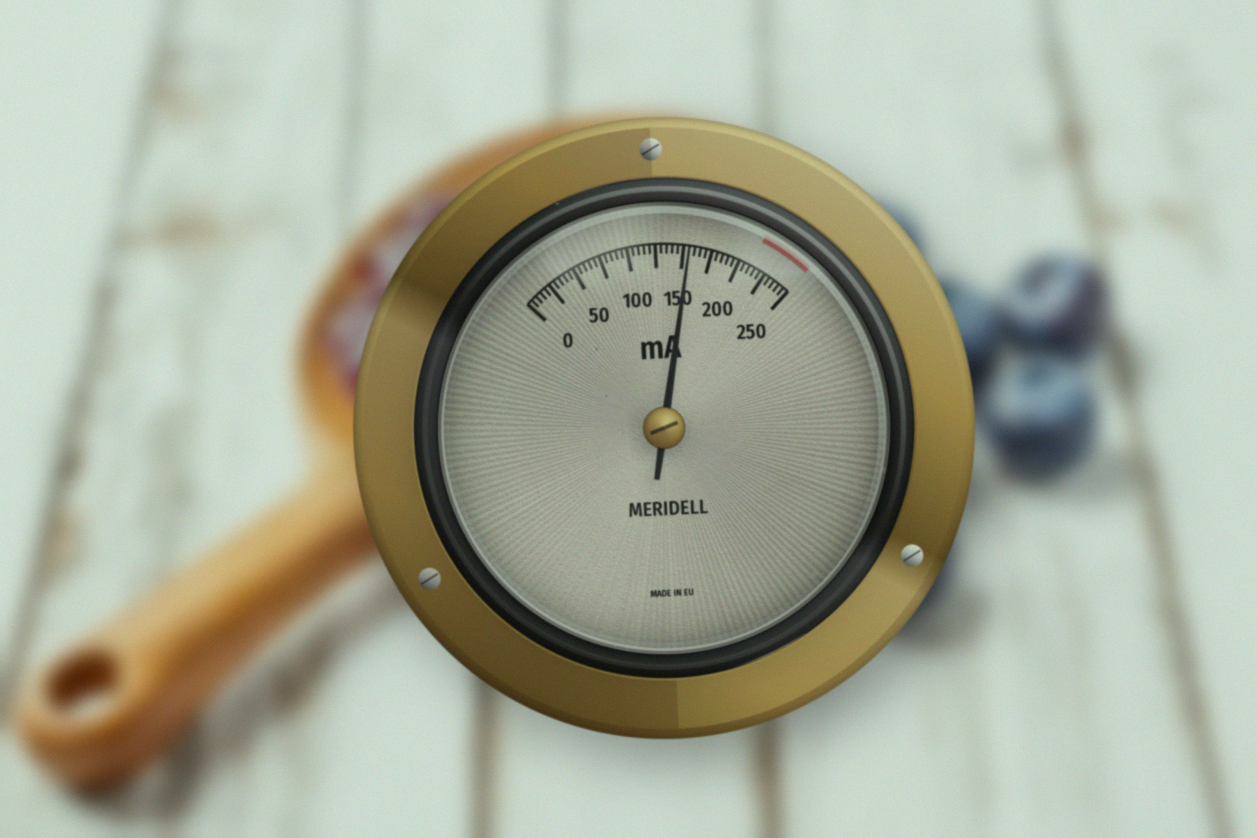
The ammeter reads 155; mA
